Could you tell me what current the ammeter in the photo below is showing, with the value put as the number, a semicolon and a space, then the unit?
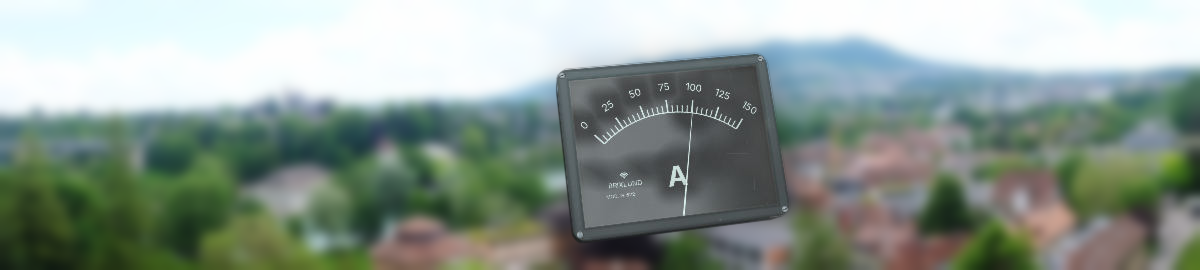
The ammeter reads 100; A
